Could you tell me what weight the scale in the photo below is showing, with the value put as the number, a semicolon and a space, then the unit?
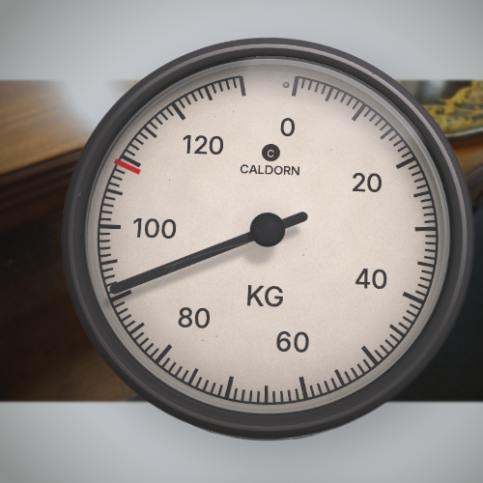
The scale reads 91; kg
